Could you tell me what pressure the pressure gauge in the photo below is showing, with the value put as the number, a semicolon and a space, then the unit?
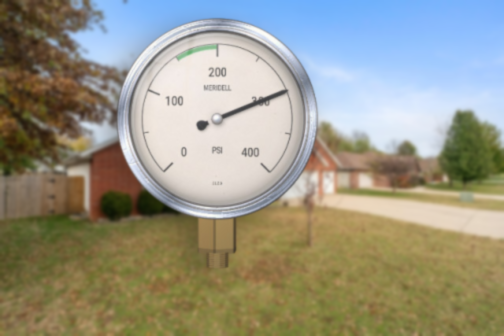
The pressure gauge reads 300; psi
